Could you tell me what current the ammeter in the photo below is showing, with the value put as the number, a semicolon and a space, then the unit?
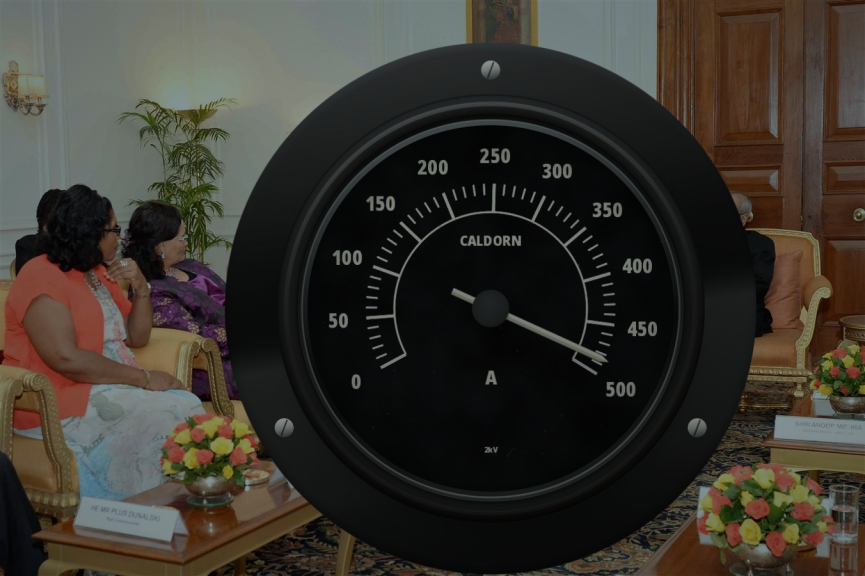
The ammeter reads 485; A
